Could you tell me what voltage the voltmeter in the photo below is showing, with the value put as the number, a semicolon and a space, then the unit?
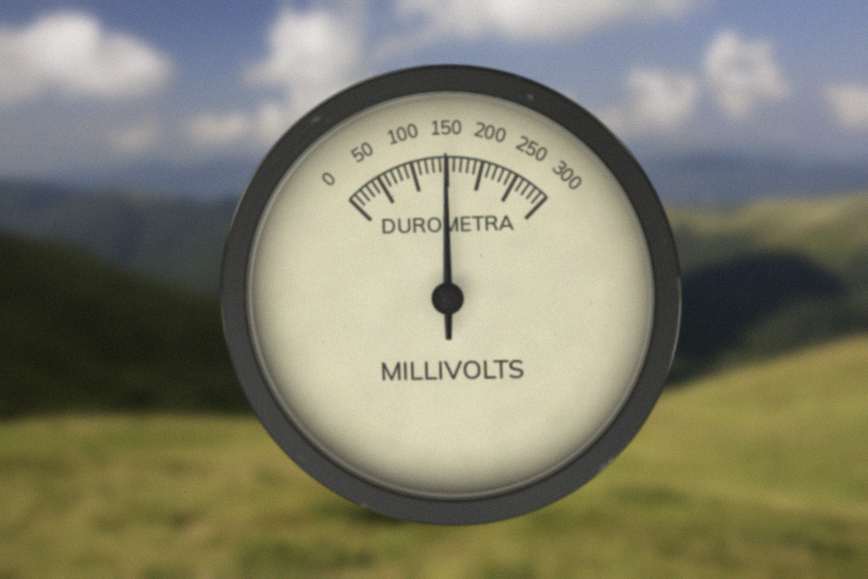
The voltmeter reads 150; mV
